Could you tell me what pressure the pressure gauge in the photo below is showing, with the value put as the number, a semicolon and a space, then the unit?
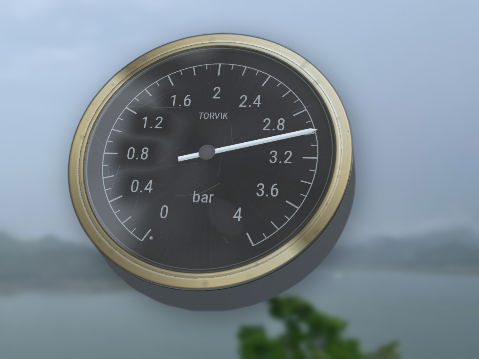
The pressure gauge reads 3; bar
